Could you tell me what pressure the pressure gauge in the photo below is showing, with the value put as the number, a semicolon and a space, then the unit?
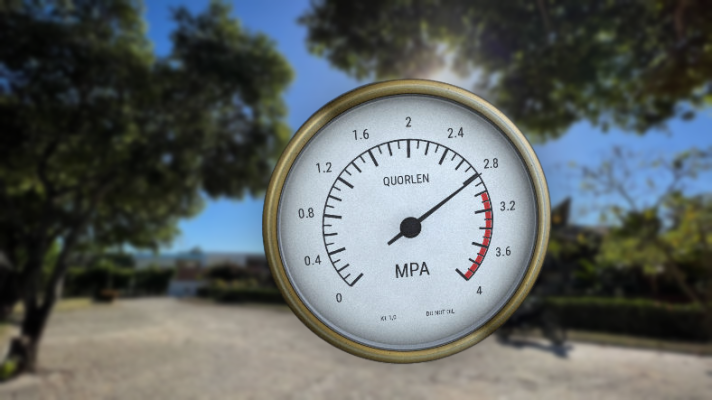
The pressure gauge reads 2.8; MPa
